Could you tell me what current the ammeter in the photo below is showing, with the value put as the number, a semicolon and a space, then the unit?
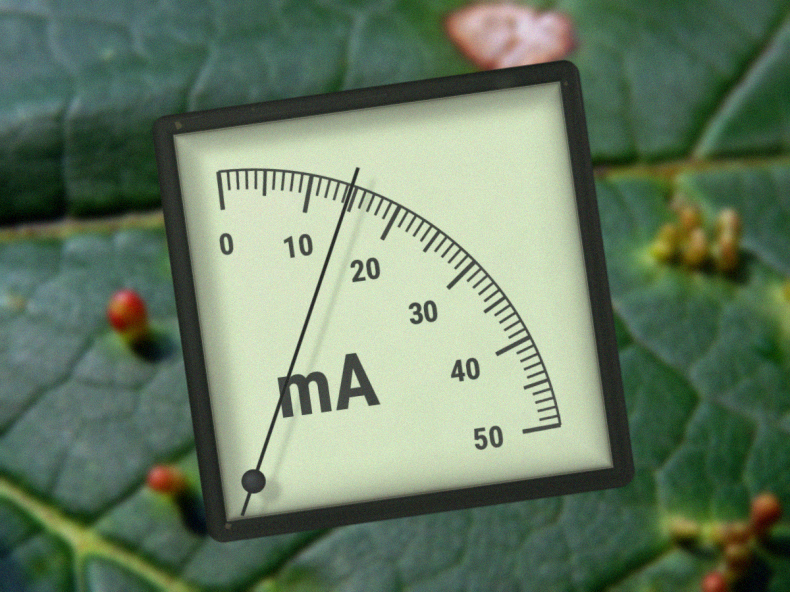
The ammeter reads 14.5; mA
